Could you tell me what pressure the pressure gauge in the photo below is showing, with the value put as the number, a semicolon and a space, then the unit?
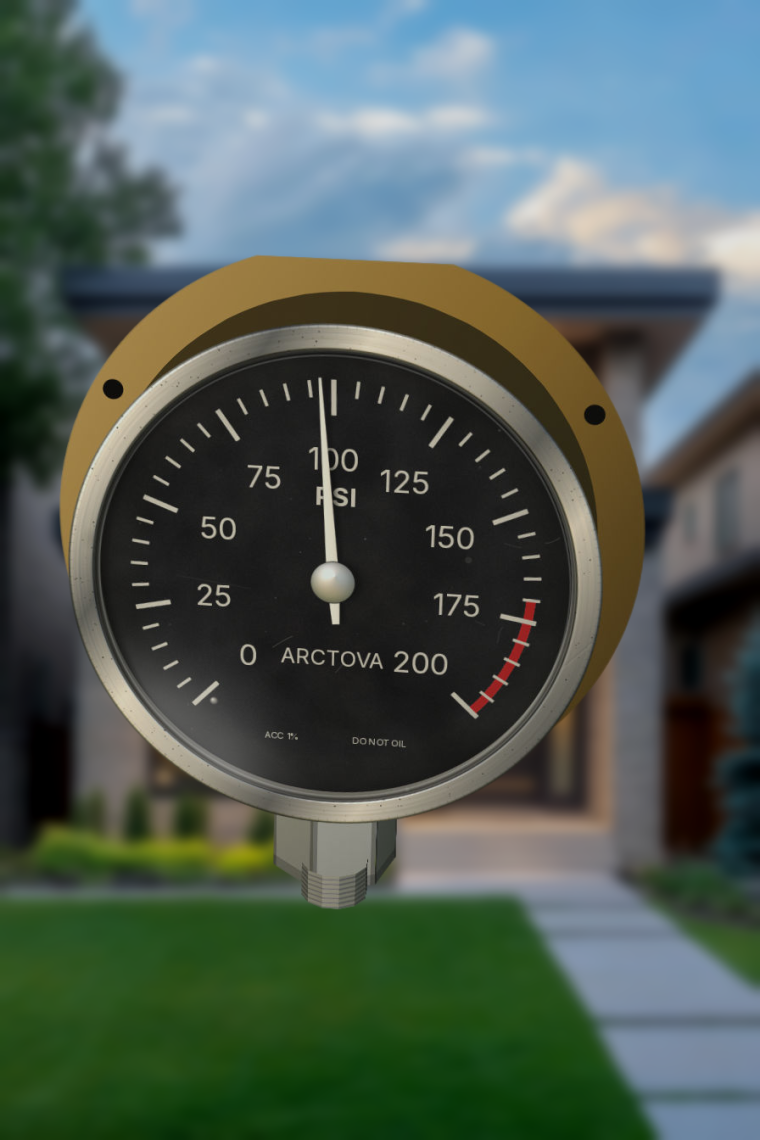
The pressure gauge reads 97.5; psi
